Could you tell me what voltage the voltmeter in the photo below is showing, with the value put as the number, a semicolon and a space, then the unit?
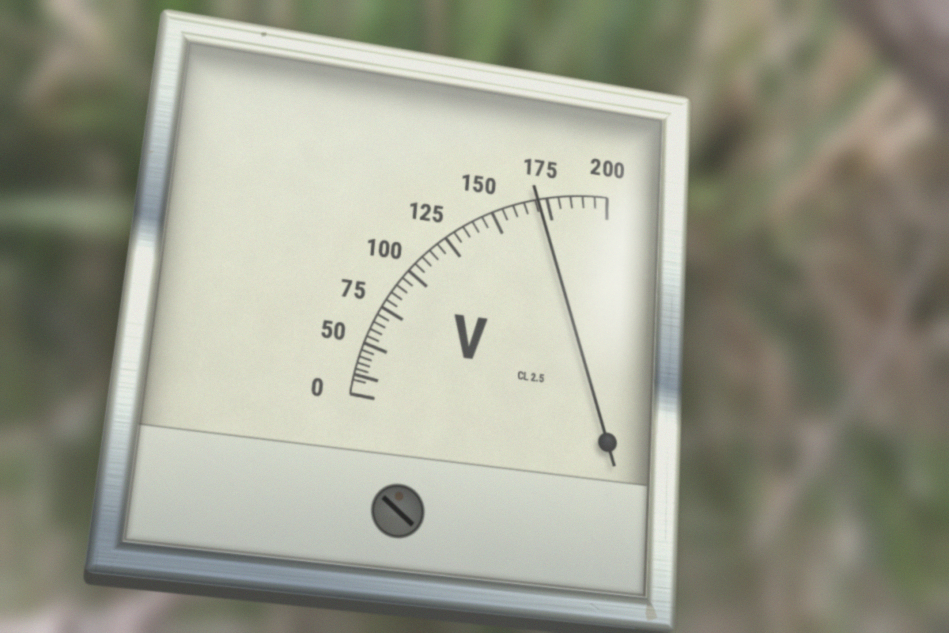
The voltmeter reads 170; V
